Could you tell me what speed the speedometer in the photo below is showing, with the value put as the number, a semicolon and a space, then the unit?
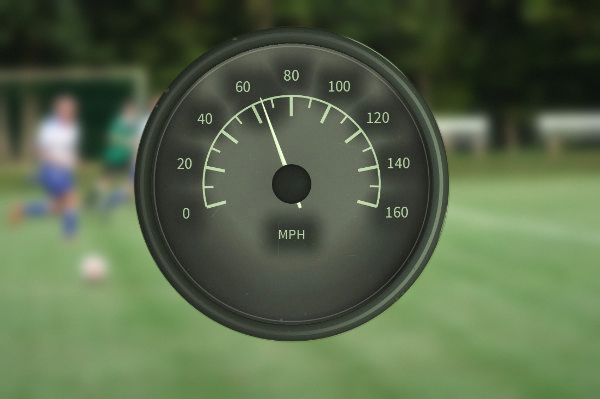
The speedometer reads 65; mph
